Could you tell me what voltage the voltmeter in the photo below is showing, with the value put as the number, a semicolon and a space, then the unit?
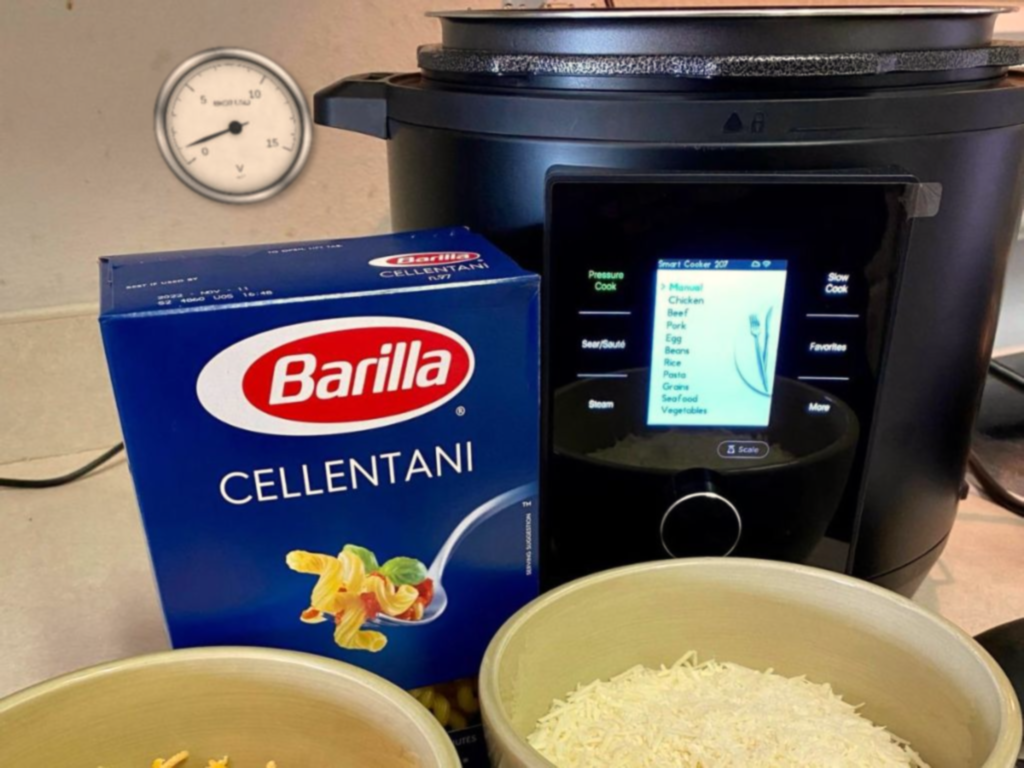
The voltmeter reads 1; V
